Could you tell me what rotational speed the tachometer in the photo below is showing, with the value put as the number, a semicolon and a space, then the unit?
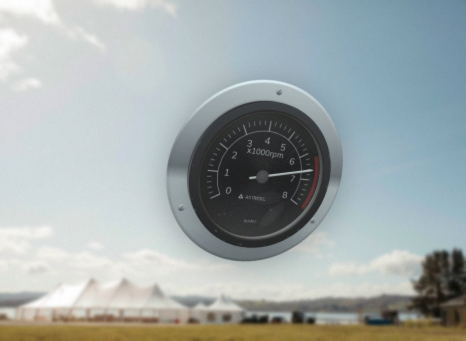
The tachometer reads 6600; rpm
